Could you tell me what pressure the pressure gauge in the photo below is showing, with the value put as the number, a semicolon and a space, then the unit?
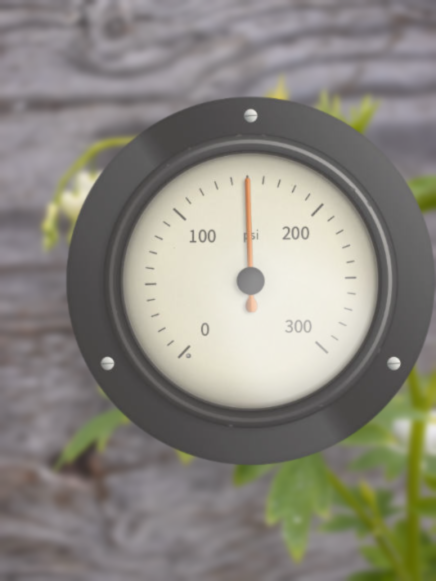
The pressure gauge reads 150; psi
